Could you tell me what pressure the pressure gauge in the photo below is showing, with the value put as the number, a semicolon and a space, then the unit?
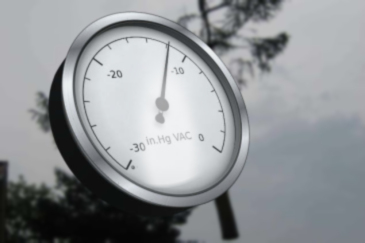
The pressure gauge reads -12; inHg
